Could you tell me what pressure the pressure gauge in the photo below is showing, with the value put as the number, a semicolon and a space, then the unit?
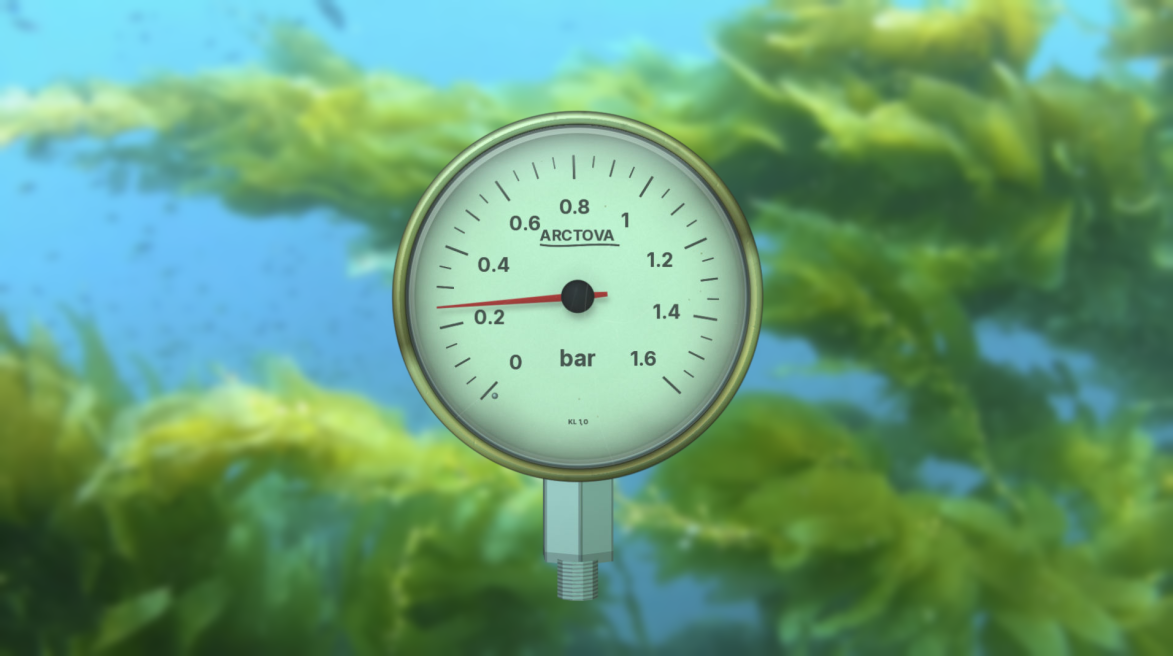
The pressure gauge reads 0.25; bar
